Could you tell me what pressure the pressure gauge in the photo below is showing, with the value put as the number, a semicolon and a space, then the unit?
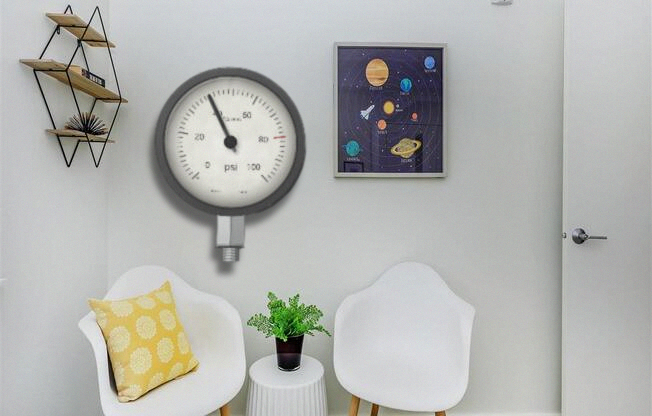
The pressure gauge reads 40; psi
